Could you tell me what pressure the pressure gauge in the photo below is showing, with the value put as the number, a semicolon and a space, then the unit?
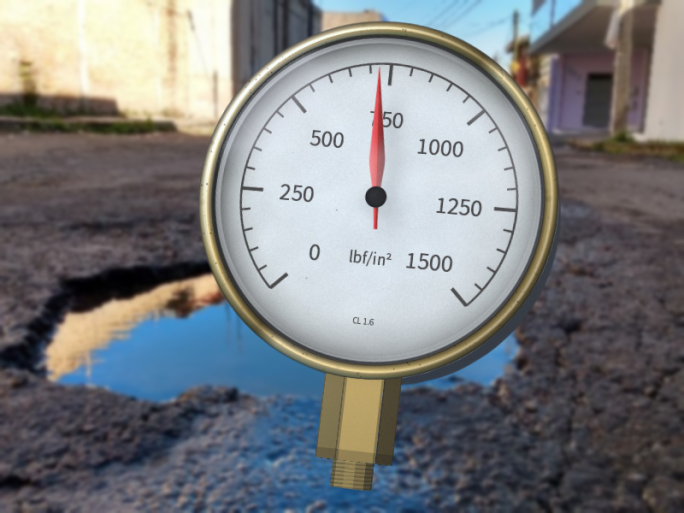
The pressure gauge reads 725; psi
